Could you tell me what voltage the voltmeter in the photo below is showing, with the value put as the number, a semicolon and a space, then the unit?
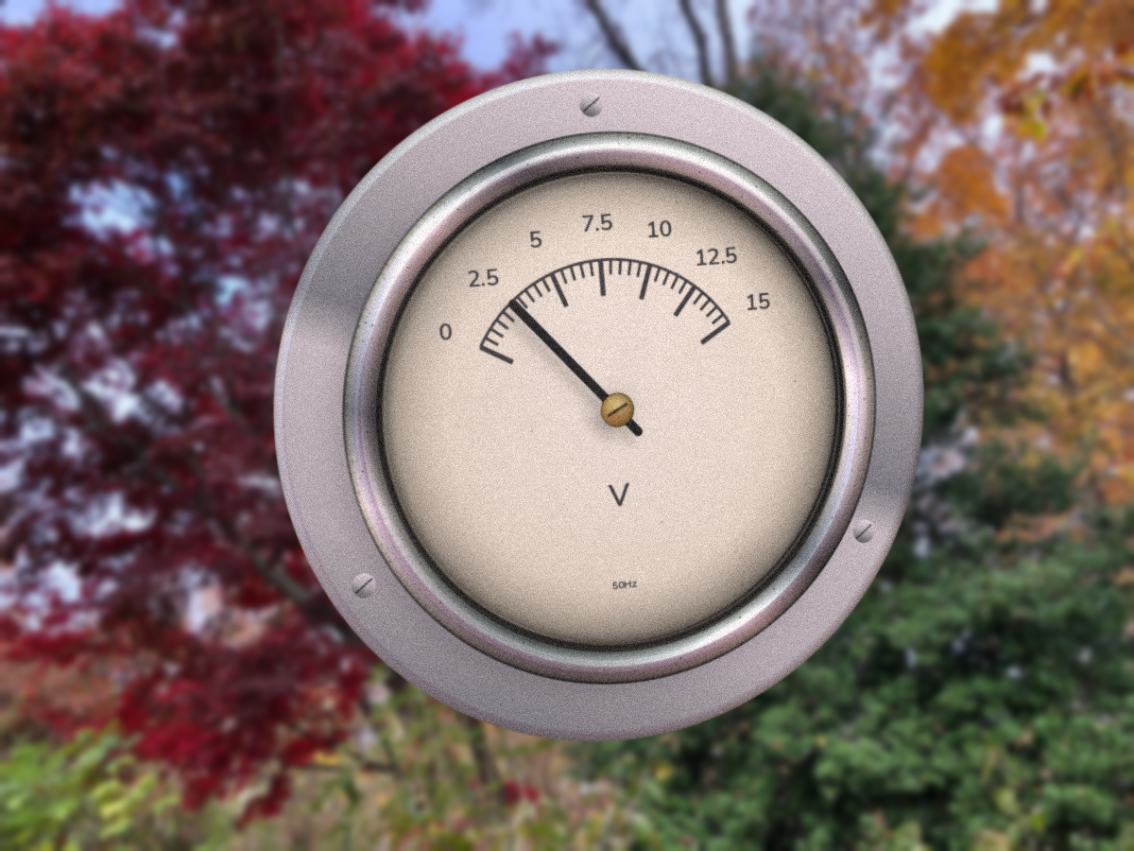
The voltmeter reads 2.5; V
